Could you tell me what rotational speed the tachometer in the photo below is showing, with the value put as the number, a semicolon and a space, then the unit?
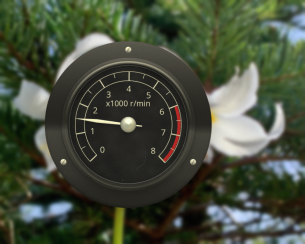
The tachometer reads 1500; rpm
